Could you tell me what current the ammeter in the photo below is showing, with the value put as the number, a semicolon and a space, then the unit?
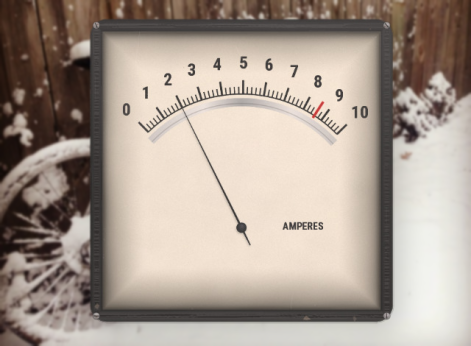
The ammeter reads 2; A
